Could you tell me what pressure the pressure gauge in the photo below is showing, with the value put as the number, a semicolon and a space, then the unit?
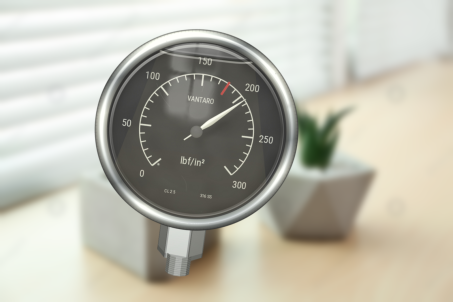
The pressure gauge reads 205; psi
